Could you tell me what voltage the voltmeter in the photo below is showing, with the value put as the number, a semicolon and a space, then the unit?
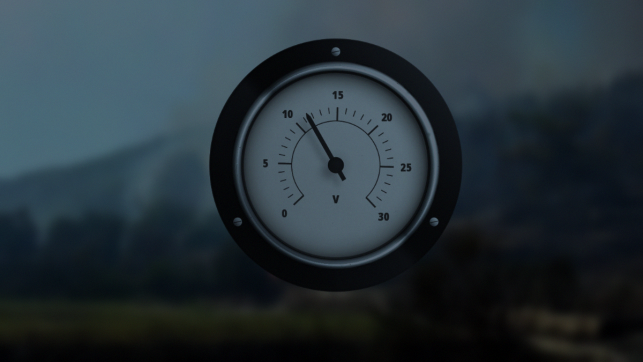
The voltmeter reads 11.5; V
